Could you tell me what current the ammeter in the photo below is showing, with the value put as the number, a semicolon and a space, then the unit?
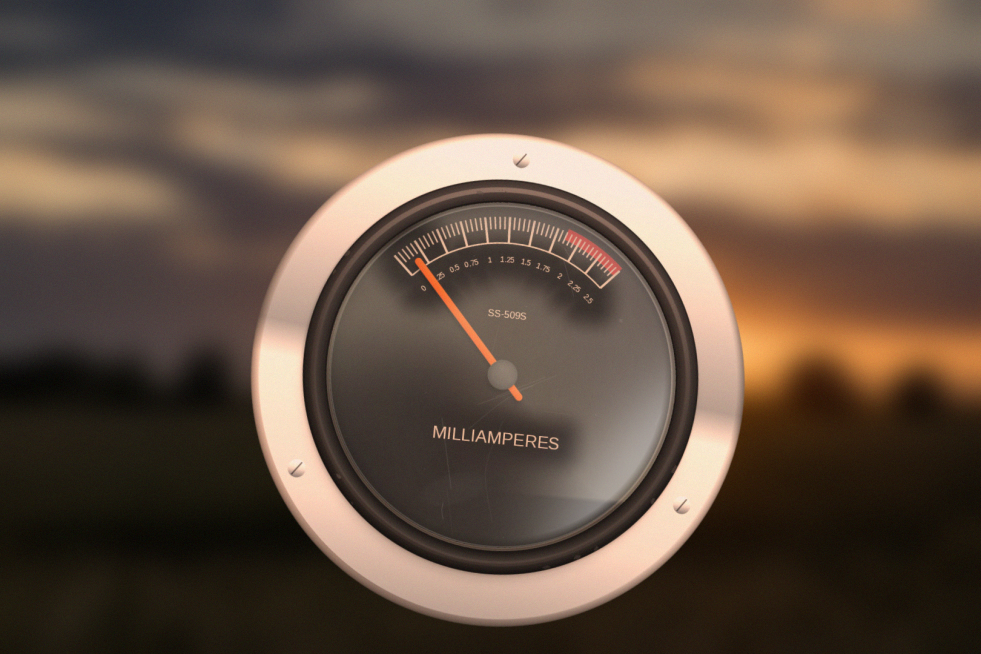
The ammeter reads 0.15; mA
